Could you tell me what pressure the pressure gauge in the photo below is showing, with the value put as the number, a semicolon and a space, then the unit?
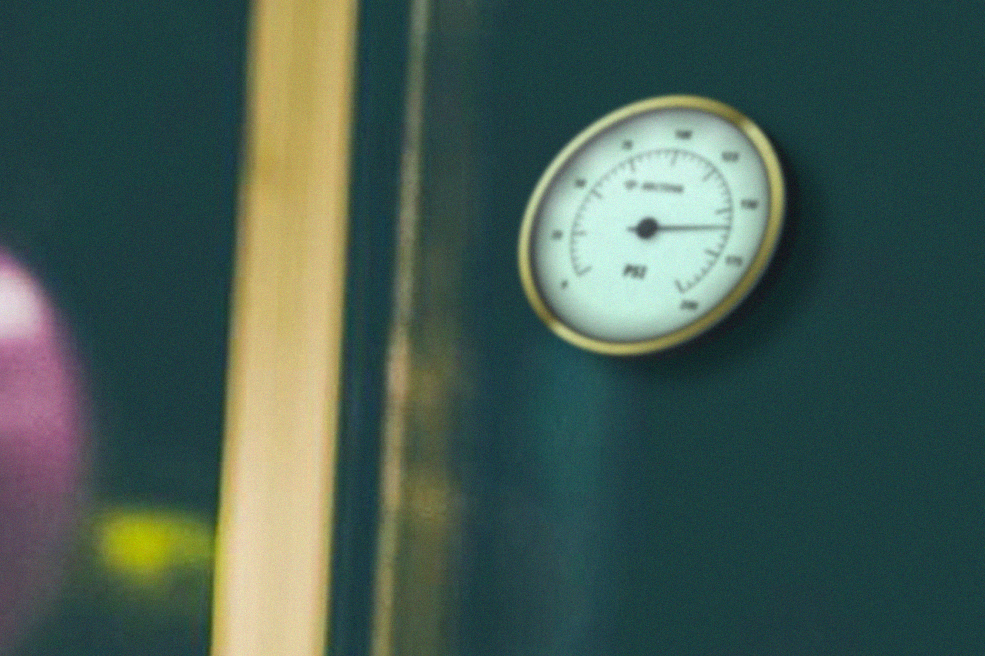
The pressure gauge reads 160; psi
